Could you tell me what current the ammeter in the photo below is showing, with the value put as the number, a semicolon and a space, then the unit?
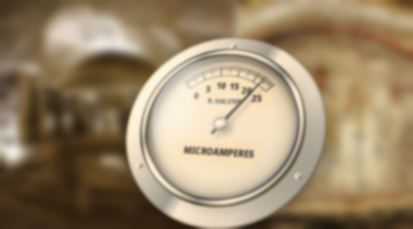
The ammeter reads 22.5; µA
